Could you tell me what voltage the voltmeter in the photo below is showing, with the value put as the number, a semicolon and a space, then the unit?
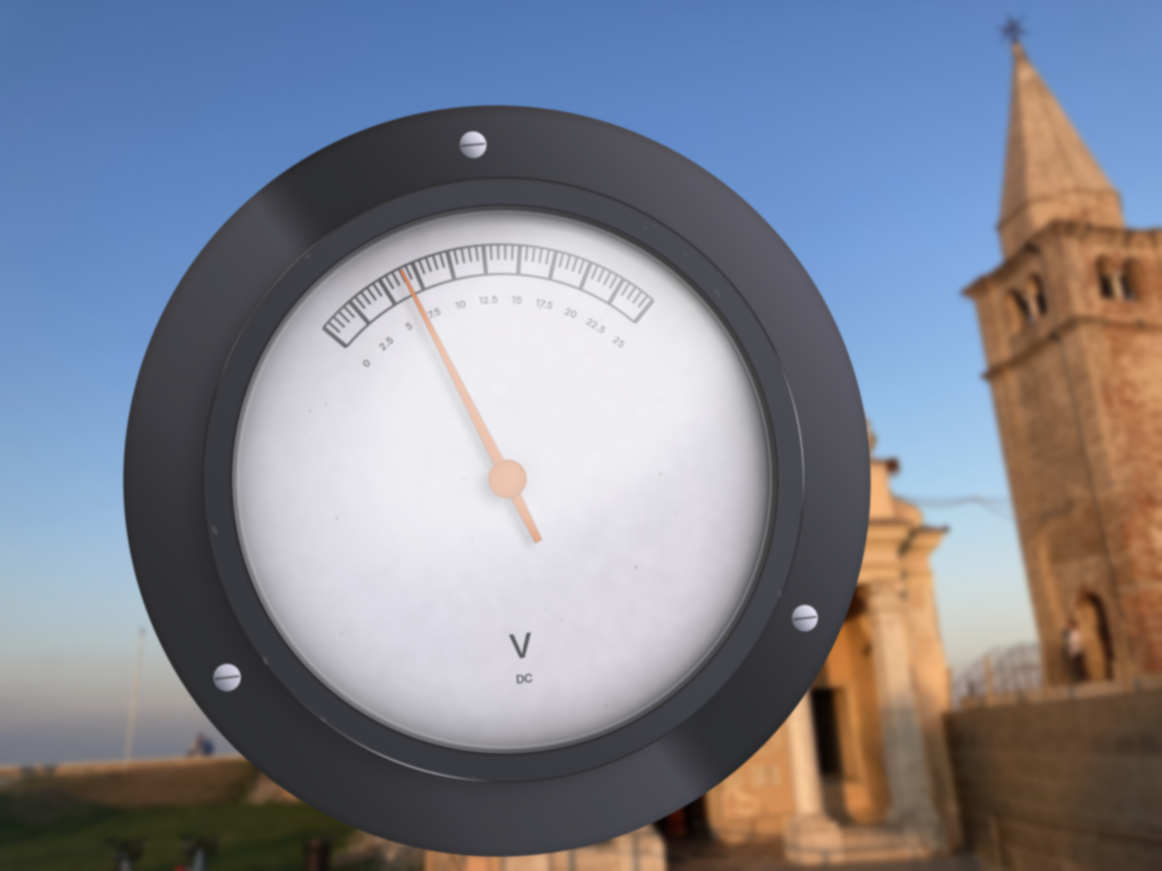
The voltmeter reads 6.5; V
